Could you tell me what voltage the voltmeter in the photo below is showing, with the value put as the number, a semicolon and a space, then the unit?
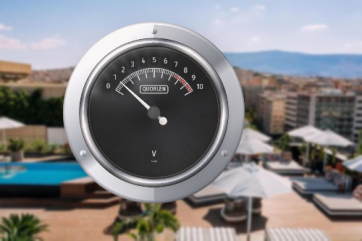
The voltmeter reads 1; V
